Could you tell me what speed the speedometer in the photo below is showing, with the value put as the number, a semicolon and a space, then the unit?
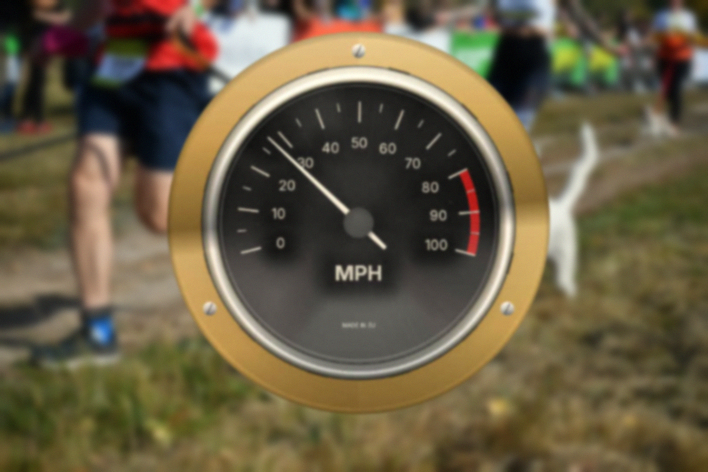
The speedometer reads 27.5; mph
